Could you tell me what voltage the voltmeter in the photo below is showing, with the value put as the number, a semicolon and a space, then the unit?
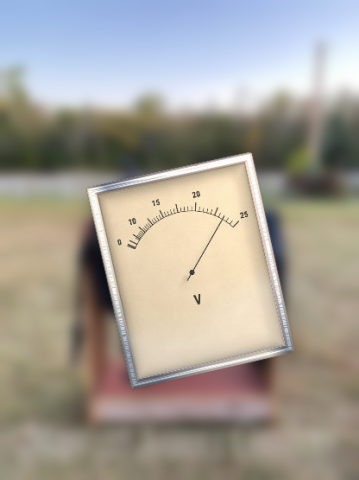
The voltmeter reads 23.5; V
